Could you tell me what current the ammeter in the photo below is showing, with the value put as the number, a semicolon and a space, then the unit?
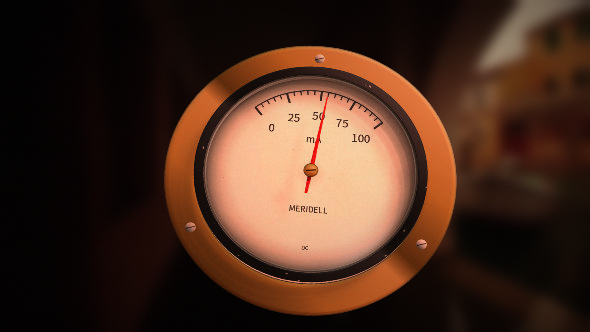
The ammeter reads 55; mA
